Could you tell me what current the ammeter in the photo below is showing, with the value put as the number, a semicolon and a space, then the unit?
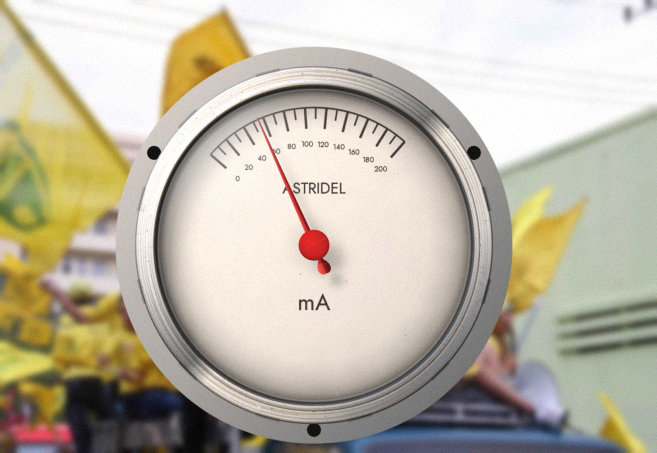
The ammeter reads 55; mA
